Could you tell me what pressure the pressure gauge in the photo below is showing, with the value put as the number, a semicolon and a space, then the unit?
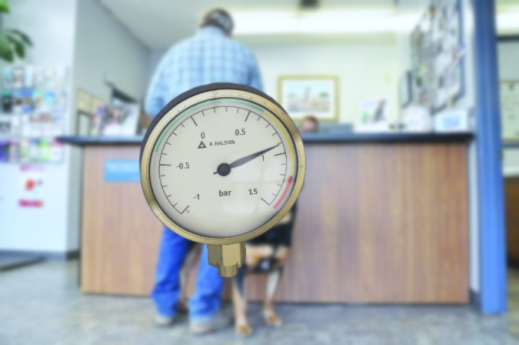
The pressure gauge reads 0.9; bar
